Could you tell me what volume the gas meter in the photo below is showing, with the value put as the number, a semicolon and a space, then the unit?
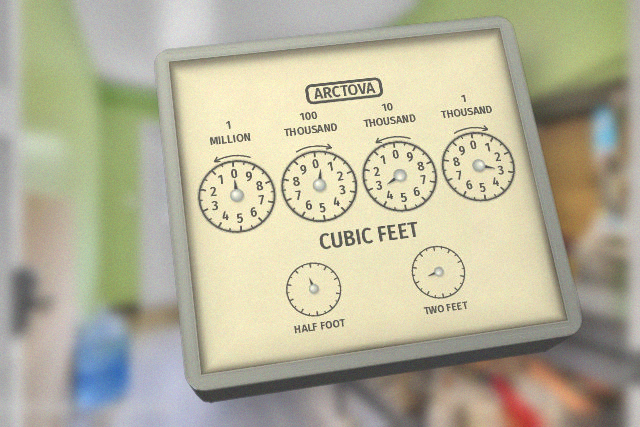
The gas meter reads 3300; ft³
